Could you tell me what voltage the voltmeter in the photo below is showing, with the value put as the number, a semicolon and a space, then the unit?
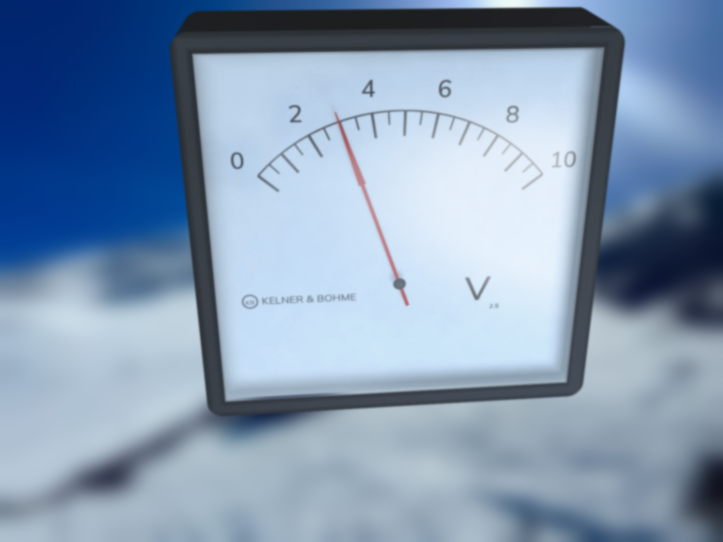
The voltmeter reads 3; V
